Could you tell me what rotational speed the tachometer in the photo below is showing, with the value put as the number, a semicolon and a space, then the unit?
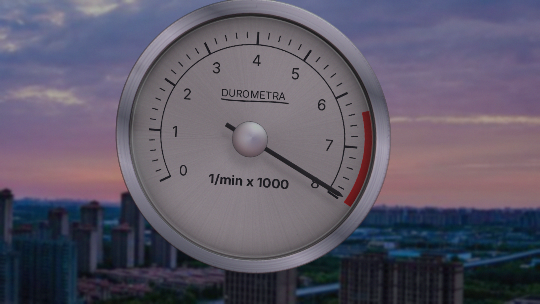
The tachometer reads 7900; rpm
